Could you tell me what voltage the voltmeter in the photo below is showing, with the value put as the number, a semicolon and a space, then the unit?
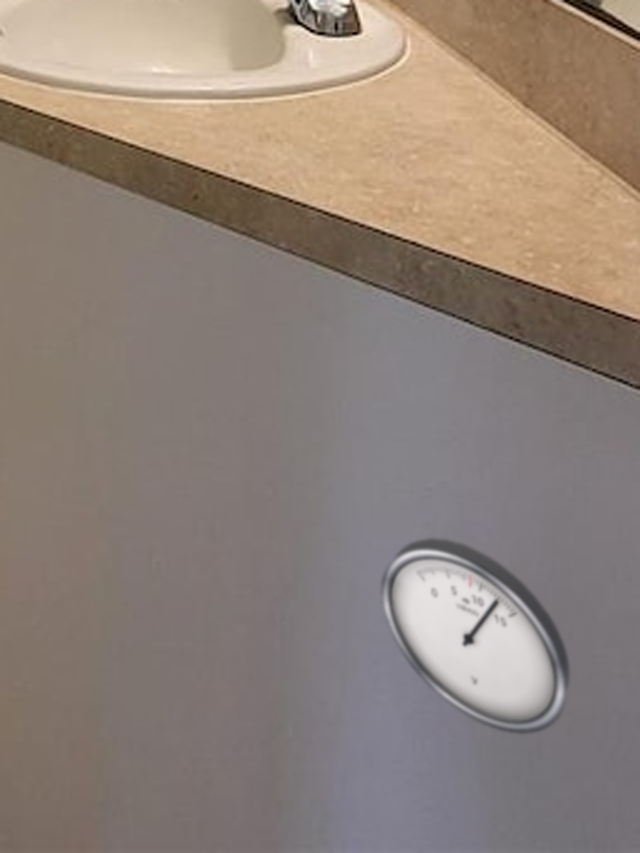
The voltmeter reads 12.5; V
